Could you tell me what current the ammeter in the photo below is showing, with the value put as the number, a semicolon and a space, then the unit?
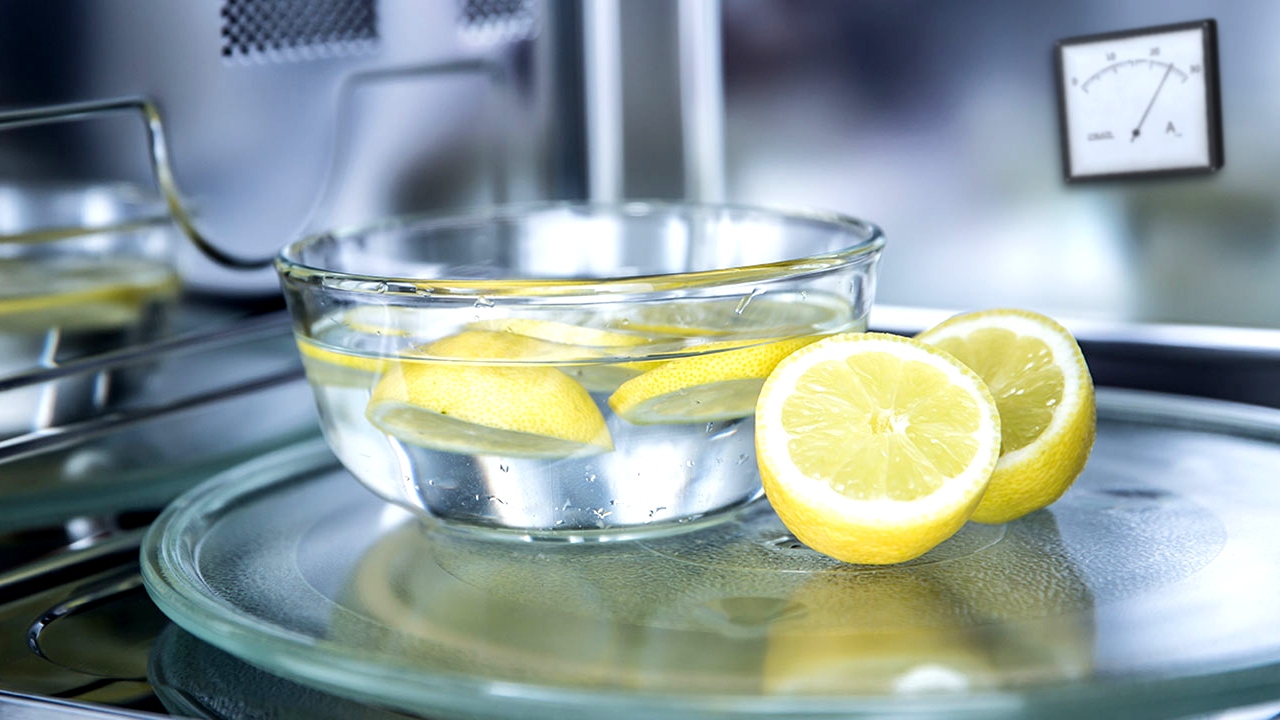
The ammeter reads 25; A
